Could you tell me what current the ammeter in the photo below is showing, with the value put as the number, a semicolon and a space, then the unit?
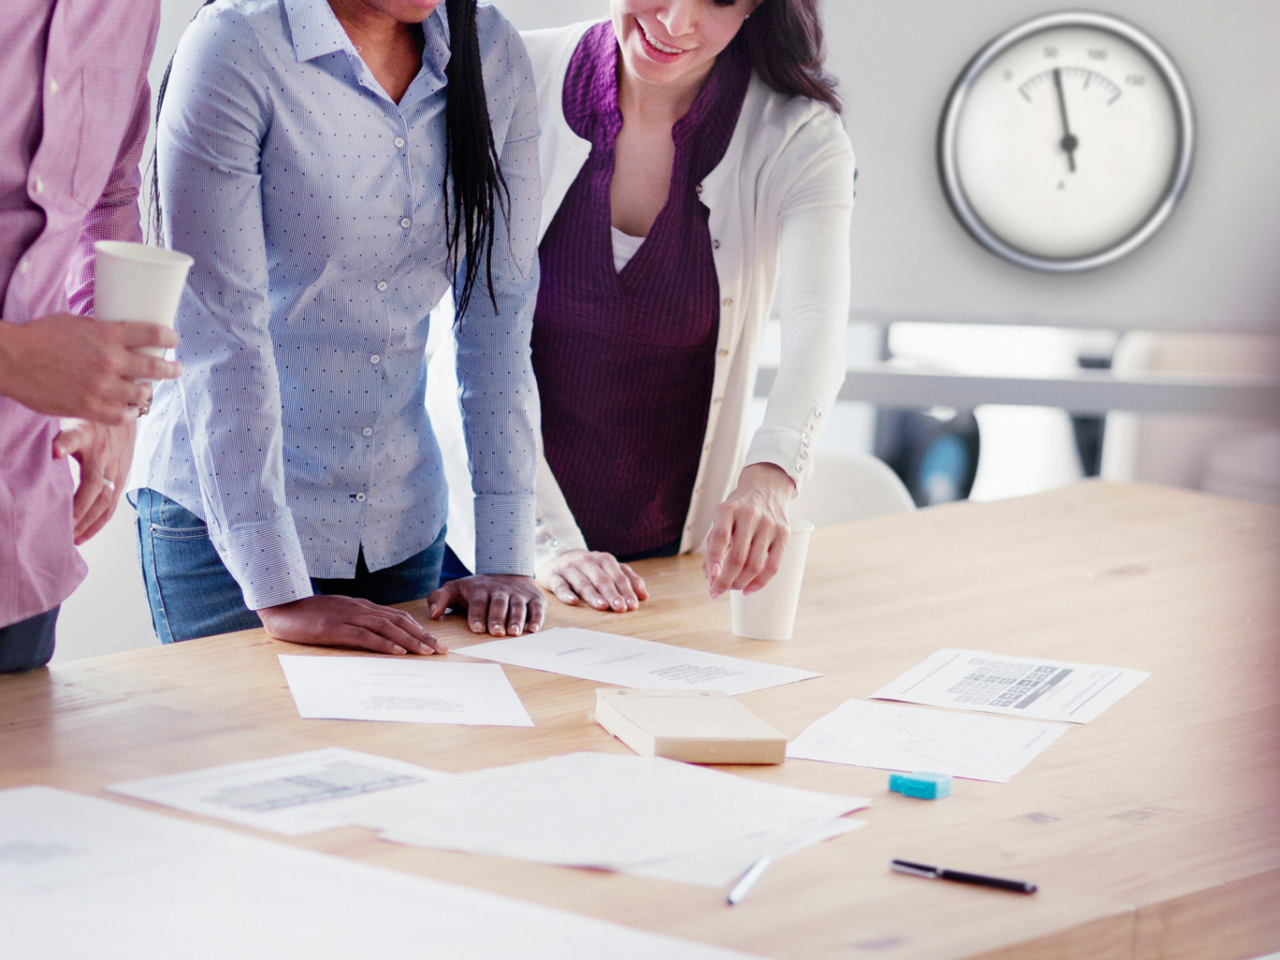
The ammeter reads 50; A
